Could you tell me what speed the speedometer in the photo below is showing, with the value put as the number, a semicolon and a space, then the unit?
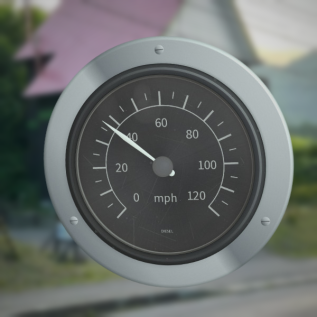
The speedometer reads 37.5; mph
